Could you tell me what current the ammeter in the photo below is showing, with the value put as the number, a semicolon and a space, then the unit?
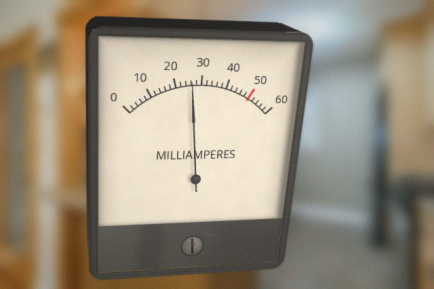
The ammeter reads 26; mA
